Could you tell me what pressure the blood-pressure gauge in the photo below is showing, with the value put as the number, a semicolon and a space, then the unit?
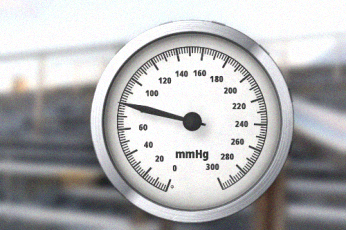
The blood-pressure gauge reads 80; mmHg
